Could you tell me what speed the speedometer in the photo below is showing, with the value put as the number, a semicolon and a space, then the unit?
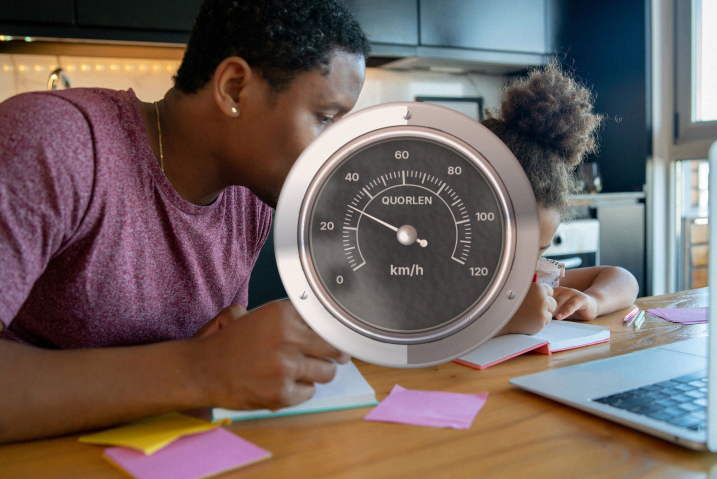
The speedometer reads 30; km/h
